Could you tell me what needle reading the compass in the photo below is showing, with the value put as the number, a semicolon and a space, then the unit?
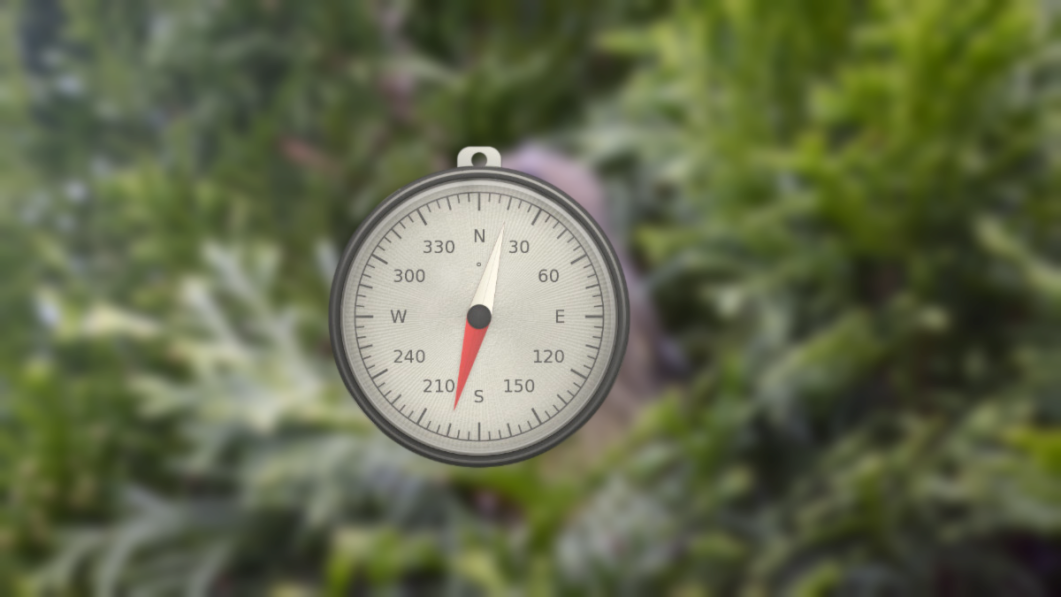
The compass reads 195; °
